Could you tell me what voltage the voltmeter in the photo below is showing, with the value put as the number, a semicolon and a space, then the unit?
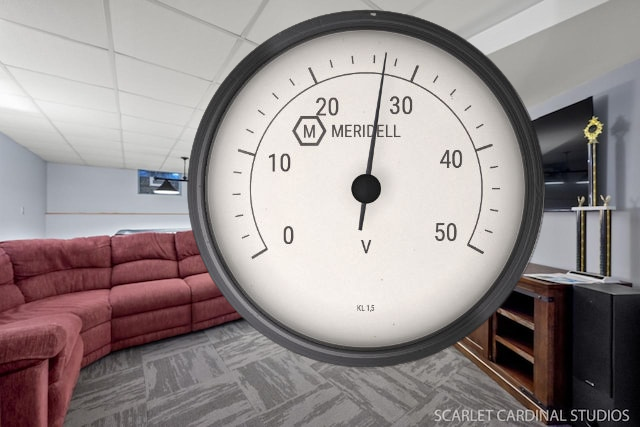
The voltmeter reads 27; V
